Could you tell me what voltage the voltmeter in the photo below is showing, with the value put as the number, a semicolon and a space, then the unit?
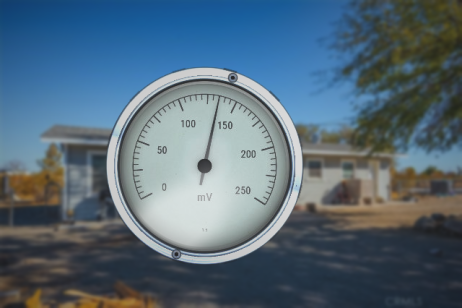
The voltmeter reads 135; mV
